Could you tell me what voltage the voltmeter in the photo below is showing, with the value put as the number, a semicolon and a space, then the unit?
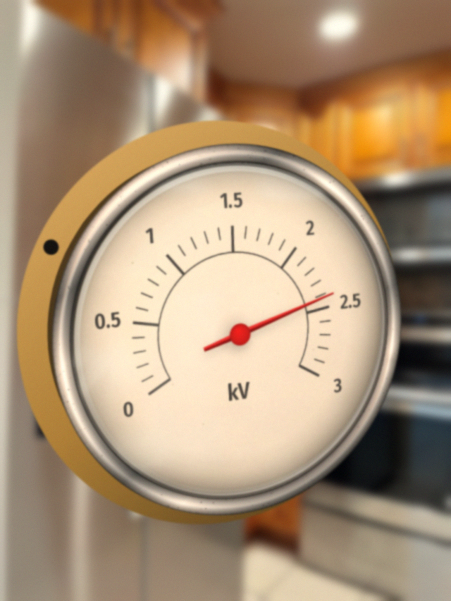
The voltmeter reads 2.4; kV
